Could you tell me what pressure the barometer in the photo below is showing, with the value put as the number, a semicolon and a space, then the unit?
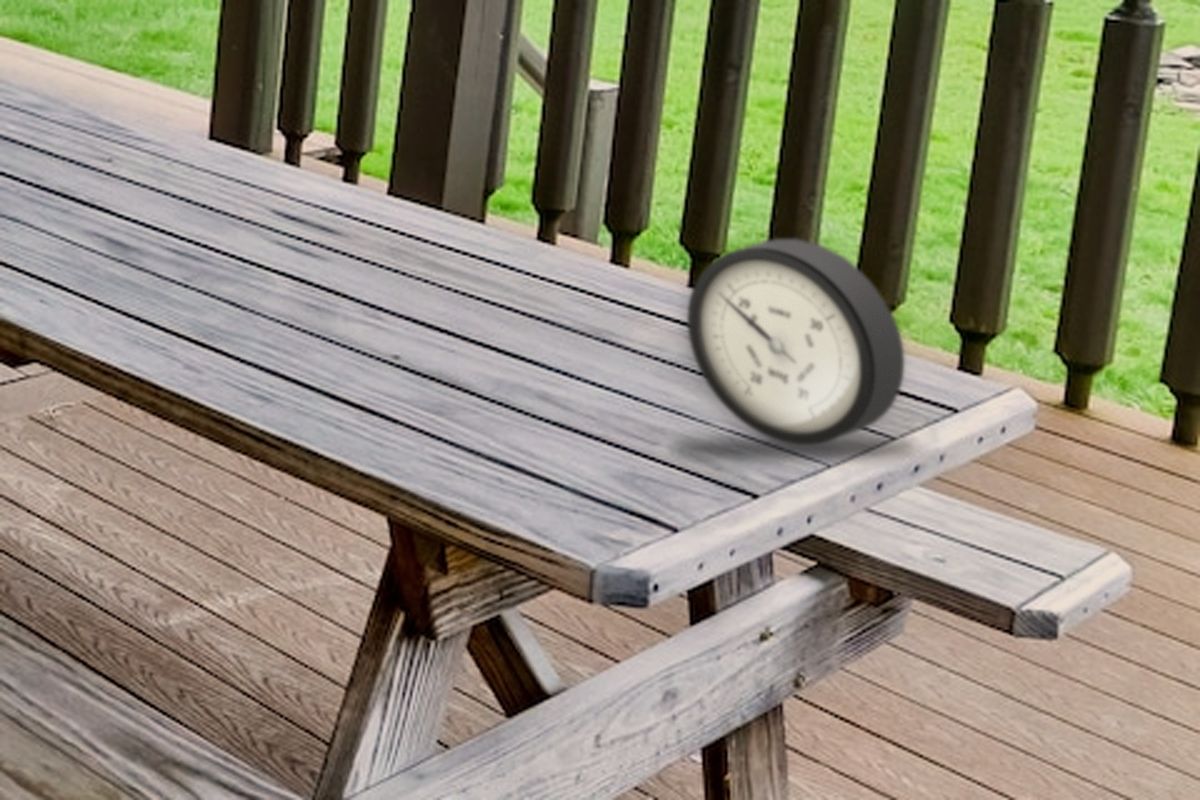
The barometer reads 28.9; inHg
